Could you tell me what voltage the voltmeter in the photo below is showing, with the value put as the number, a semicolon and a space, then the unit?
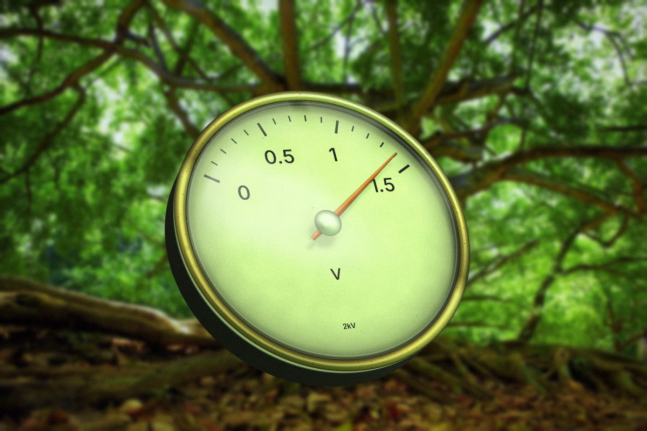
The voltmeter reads 1.4; V
